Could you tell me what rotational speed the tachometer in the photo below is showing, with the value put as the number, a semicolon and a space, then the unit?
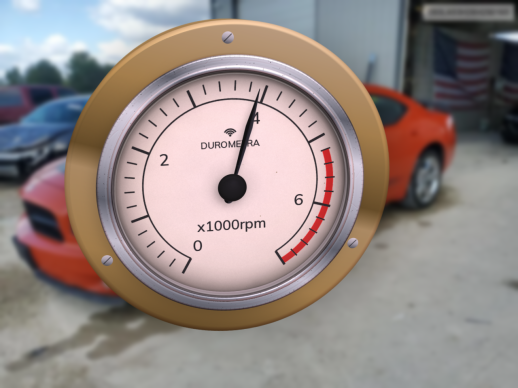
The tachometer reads 3900; rpm
